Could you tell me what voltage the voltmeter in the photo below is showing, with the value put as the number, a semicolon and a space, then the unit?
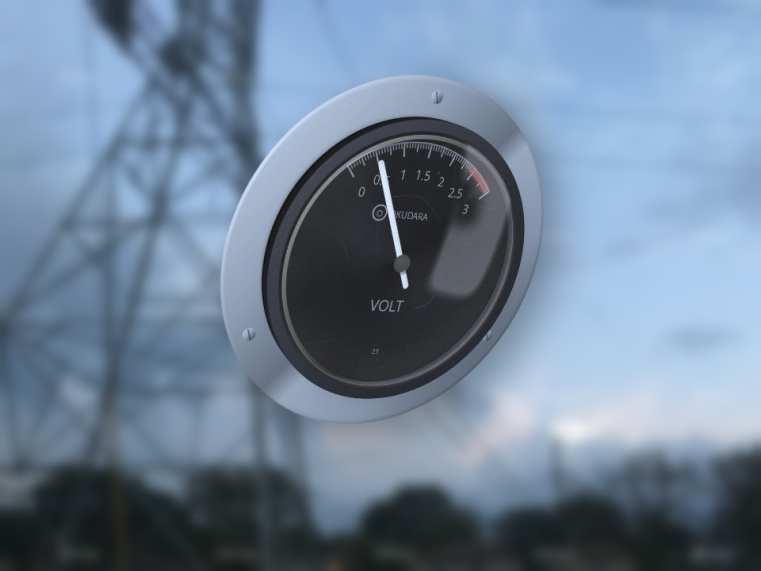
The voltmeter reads 0.5; V
